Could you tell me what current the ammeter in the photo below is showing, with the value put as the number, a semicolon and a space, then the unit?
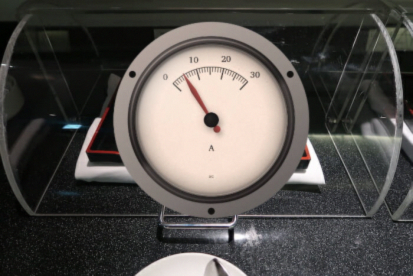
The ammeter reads 5; A
